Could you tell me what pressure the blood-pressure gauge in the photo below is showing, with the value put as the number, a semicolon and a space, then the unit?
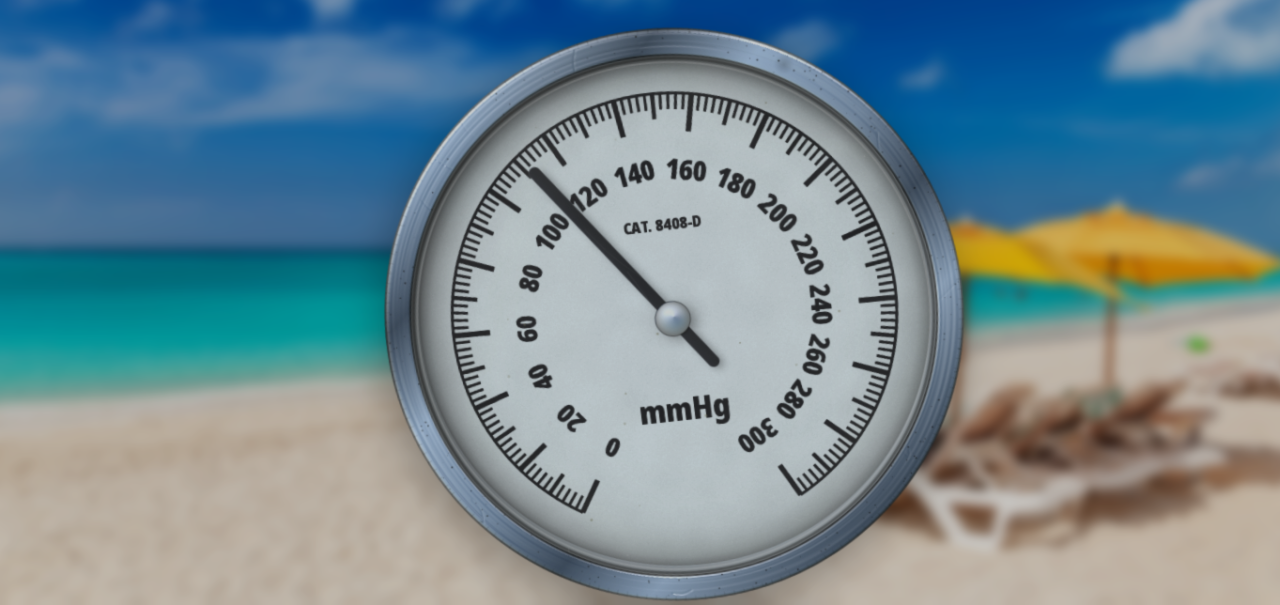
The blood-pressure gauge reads 112; mmHg
